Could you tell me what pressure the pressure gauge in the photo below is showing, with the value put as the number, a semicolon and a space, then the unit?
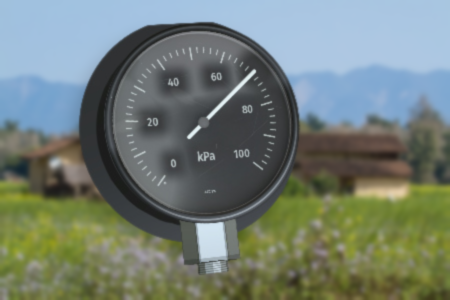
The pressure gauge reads 70; kPa
